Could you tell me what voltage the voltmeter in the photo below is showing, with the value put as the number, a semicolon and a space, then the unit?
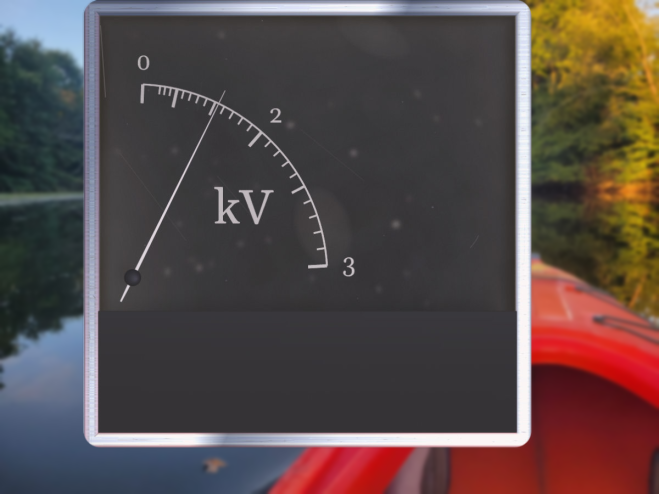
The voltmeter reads 1.55; kV
